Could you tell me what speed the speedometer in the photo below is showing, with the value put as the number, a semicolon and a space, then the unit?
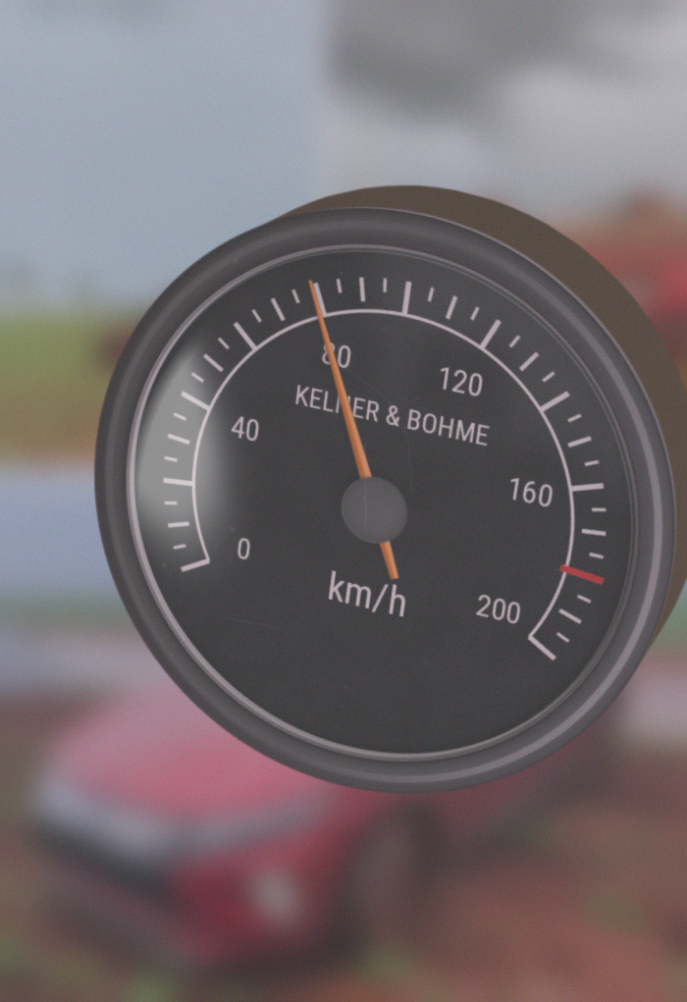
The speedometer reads 80; km/h
